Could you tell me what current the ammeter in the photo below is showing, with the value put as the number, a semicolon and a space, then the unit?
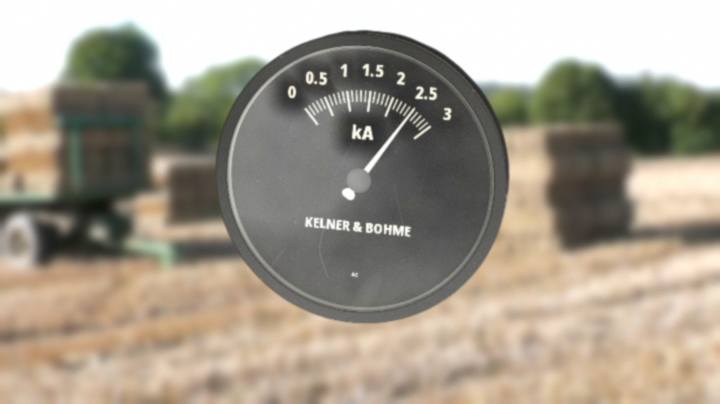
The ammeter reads 2.5; kA
